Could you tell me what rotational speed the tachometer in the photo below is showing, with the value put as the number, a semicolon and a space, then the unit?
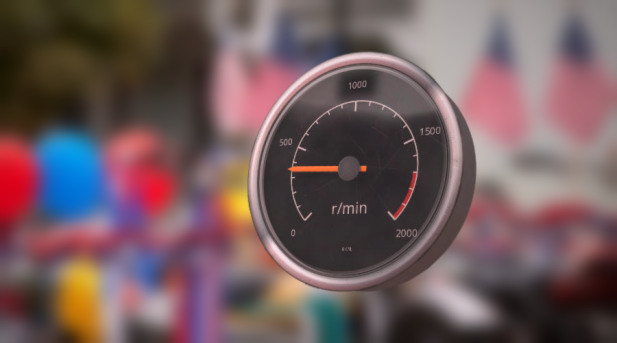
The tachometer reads 350; rpm
